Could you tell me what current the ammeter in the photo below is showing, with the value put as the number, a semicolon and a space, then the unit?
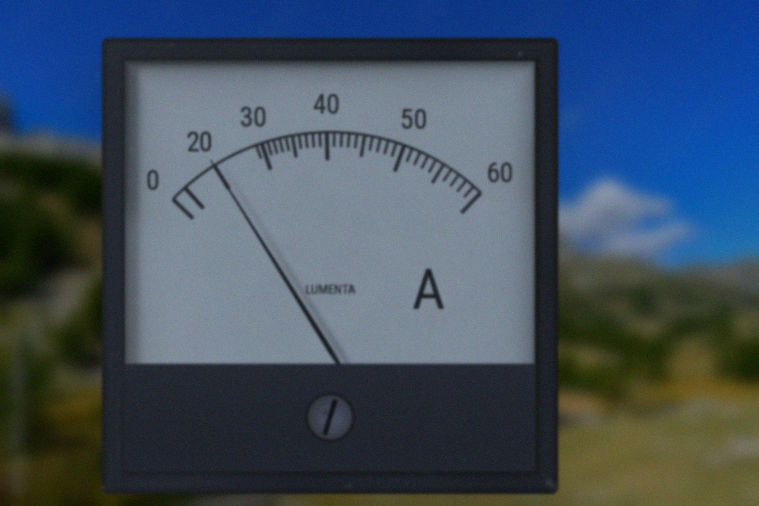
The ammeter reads 20; A
